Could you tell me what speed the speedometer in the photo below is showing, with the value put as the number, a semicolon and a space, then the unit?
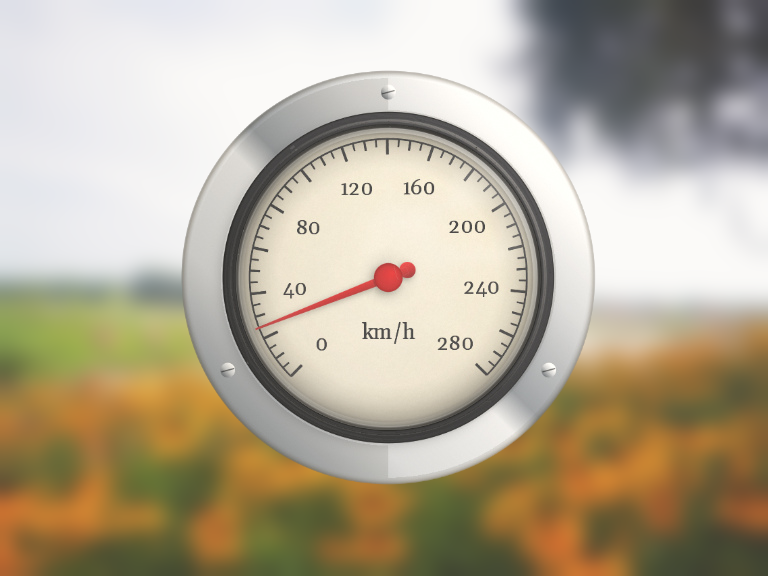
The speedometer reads 25; km/h
